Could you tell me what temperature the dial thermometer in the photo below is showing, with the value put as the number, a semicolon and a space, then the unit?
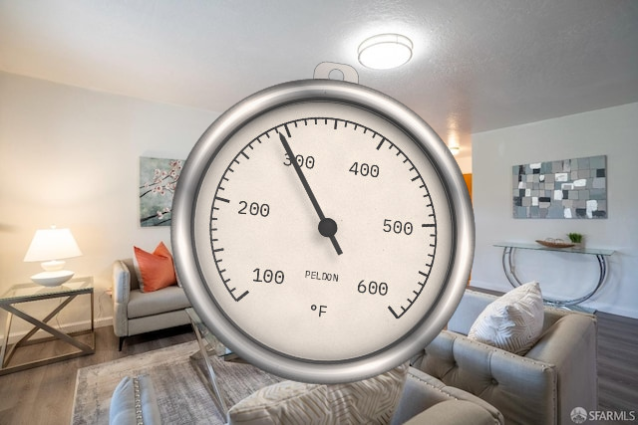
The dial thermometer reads 290; °F
